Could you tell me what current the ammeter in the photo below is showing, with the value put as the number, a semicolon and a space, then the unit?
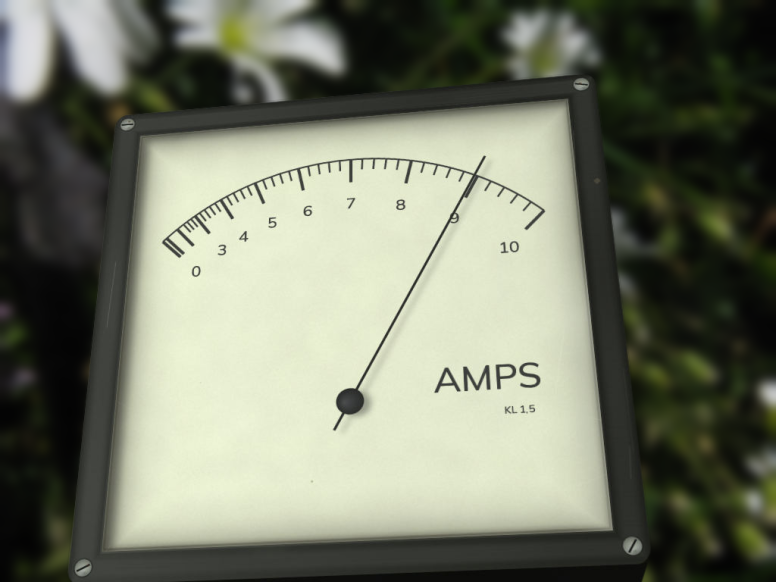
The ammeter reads 9; A
